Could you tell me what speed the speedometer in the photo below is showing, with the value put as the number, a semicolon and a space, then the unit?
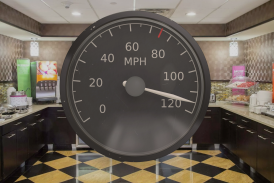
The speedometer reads 115; mph
